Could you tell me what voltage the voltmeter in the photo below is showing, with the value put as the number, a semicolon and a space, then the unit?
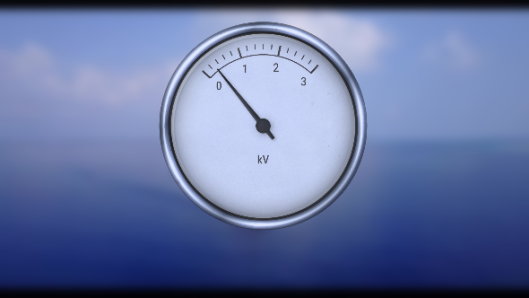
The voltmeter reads 0.3; kV
